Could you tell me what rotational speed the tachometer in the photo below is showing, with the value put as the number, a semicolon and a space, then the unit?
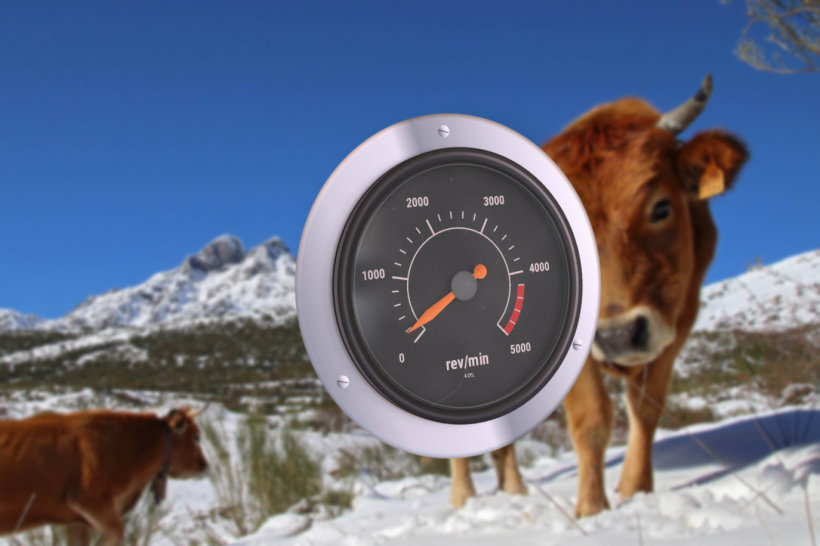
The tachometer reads 200; rpm
